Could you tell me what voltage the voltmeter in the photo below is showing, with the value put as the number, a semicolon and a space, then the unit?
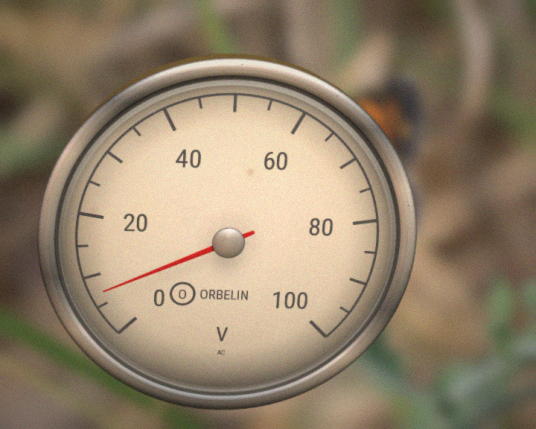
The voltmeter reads 7.5; V
